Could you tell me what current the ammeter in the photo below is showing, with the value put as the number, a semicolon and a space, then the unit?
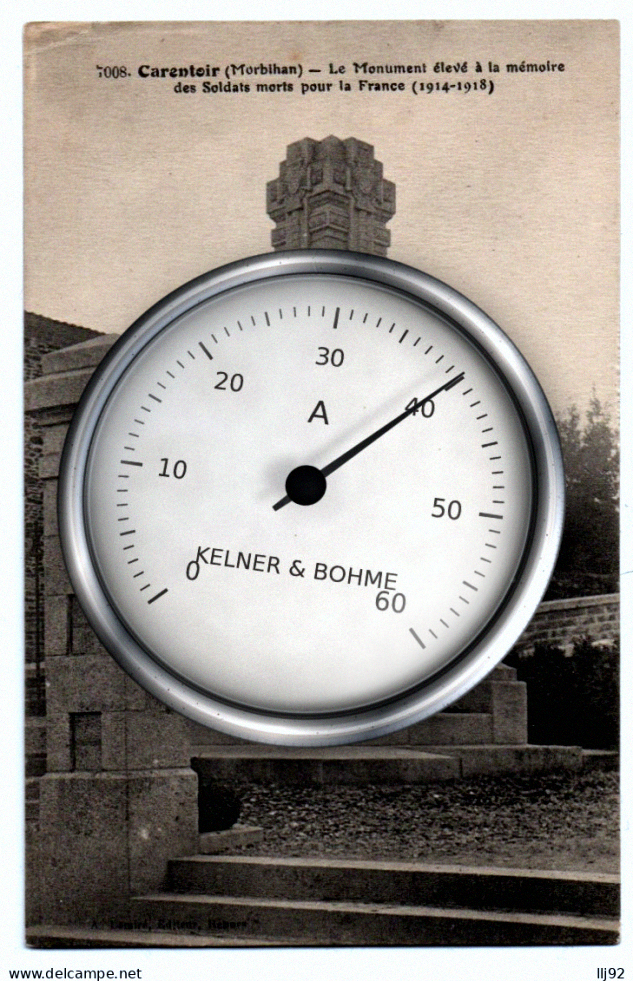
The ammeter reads 40; A
